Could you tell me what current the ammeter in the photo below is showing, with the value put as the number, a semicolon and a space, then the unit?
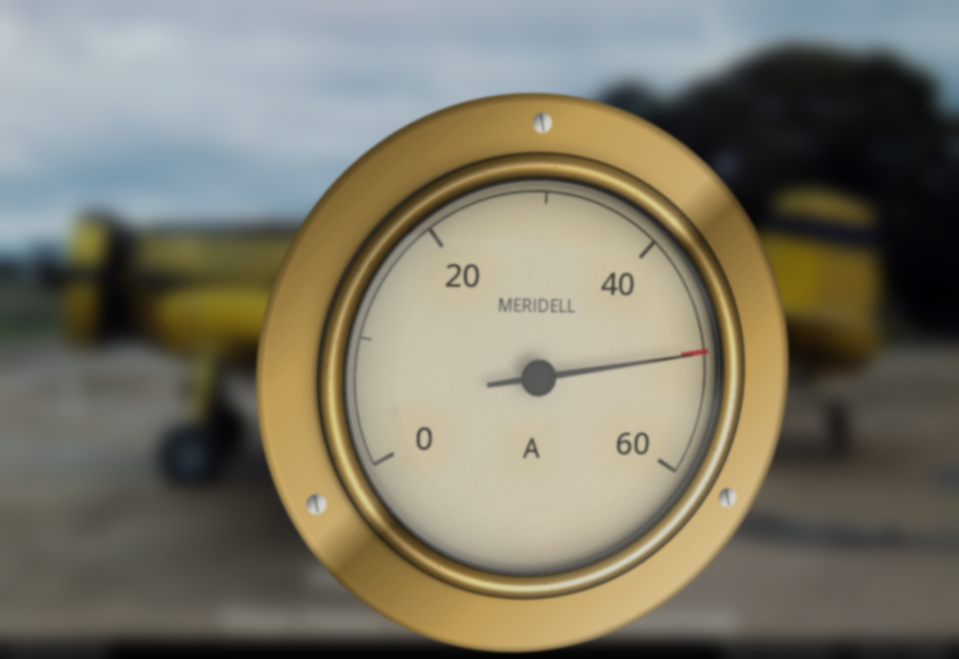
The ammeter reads 50; A
